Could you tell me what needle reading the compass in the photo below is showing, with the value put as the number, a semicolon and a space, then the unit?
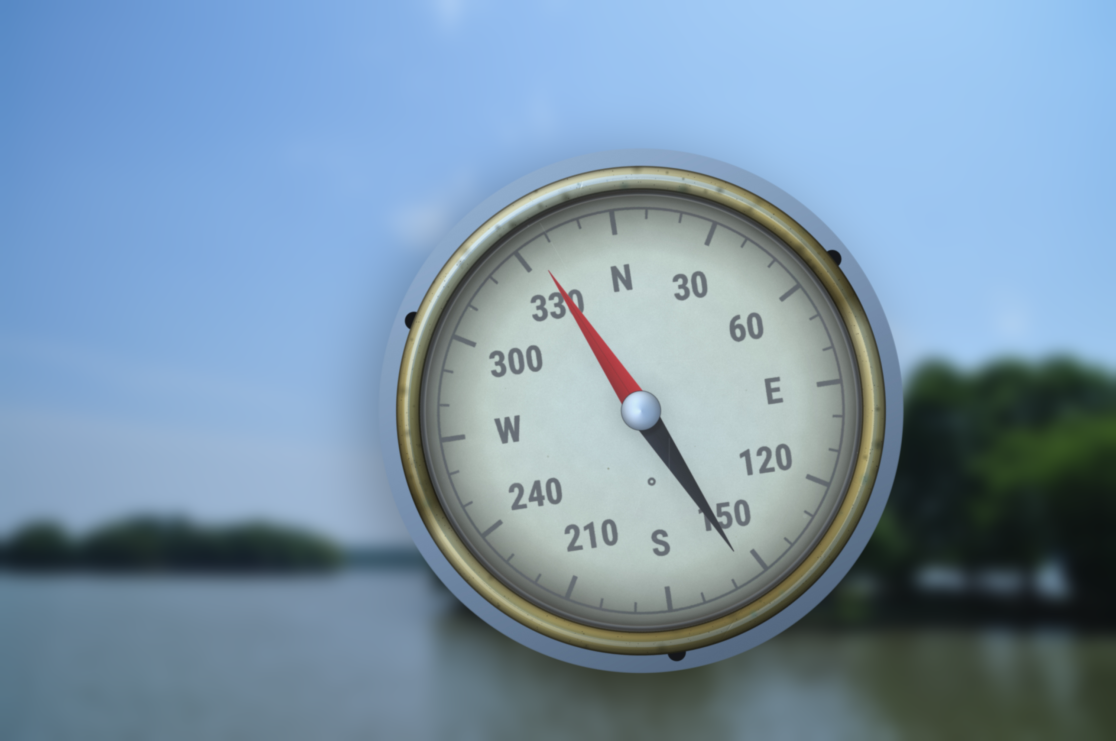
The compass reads 335; °
